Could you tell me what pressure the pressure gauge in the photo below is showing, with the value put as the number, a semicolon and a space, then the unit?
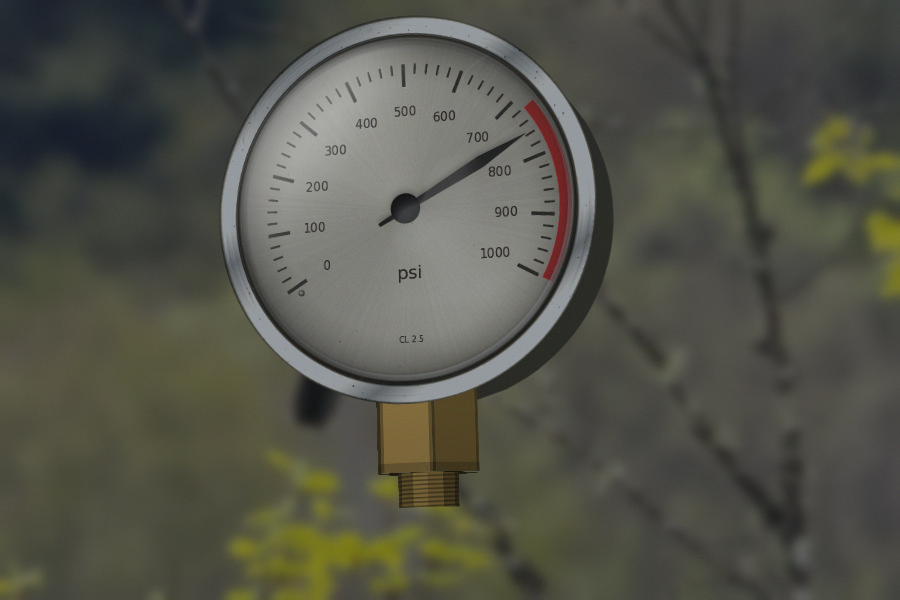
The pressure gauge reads 760; psi
